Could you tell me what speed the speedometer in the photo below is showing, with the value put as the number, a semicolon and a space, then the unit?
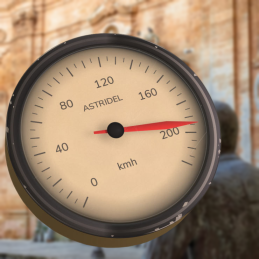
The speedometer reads 195; km/h
